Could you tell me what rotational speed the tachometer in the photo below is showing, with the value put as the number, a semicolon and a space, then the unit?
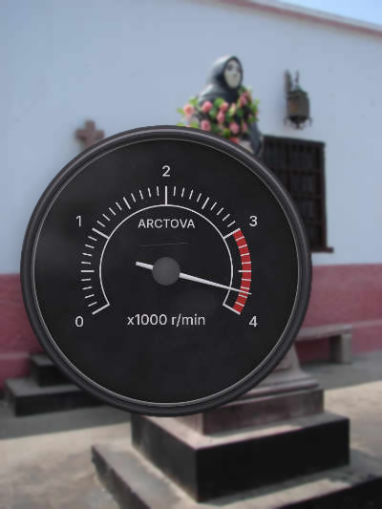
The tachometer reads 3750; rpm
